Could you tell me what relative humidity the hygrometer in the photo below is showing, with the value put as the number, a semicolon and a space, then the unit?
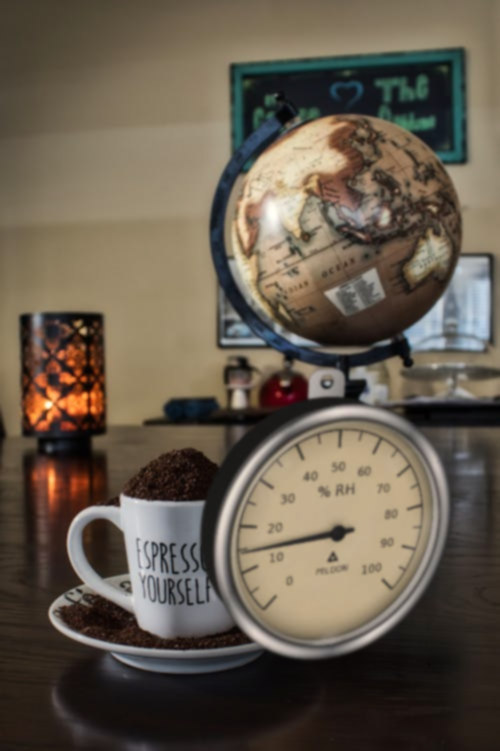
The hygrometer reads 15; %
